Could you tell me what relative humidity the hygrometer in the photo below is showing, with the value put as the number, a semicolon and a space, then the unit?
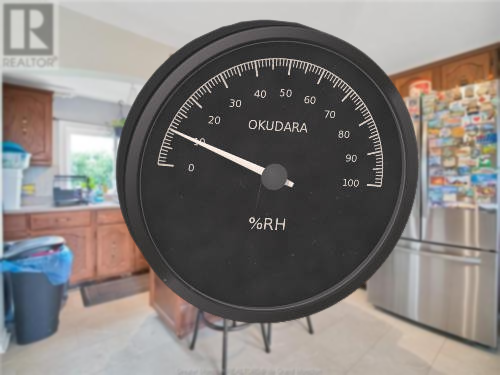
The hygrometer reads 10; %
